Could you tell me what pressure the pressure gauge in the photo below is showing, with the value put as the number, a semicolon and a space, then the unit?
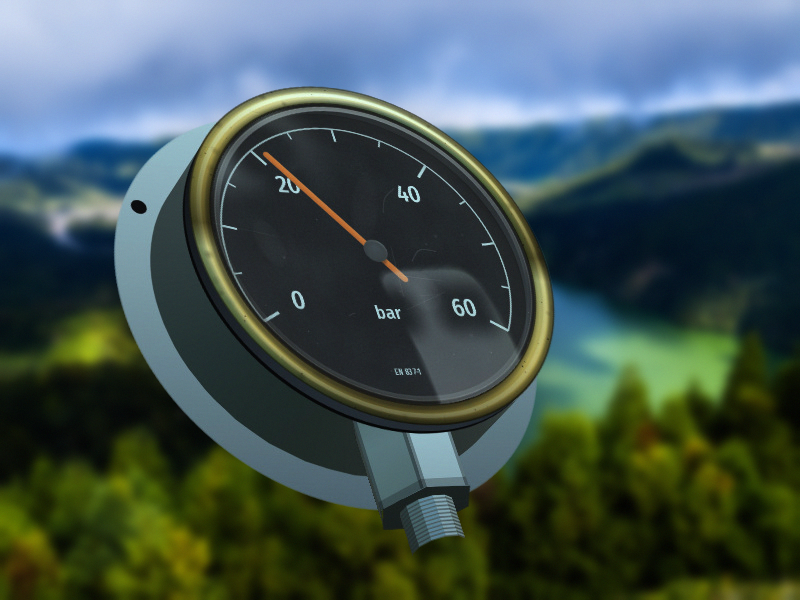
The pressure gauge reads 20; bar
